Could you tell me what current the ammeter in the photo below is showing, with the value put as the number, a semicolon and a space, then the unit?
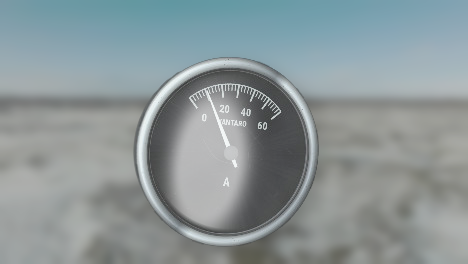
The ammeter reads 10; A
